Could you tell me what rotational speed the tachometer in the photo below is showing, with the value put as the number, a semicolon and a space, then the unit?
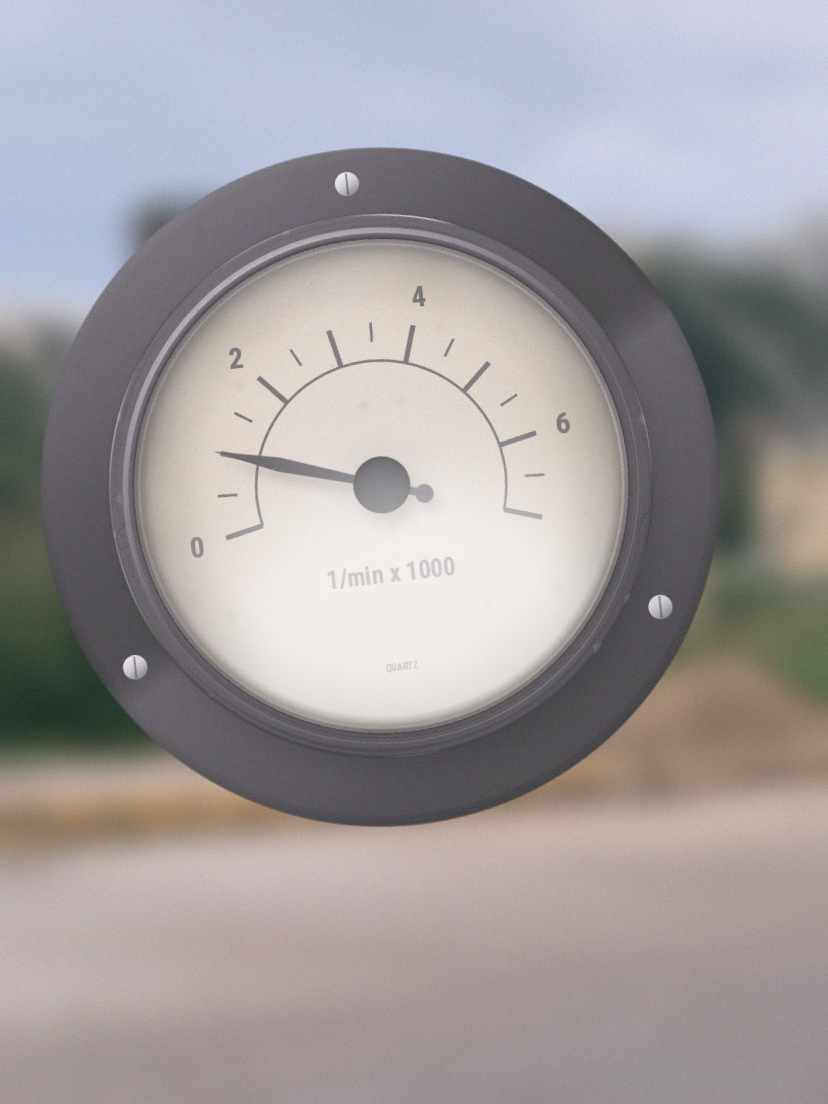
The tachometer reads 1000; rpm
